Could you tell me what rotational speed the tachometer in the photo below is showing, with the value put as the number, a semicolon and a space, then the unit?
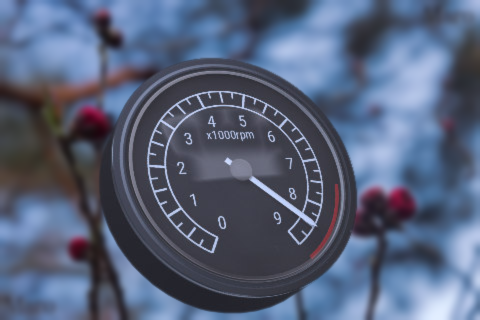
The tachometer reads 8500; rpm
